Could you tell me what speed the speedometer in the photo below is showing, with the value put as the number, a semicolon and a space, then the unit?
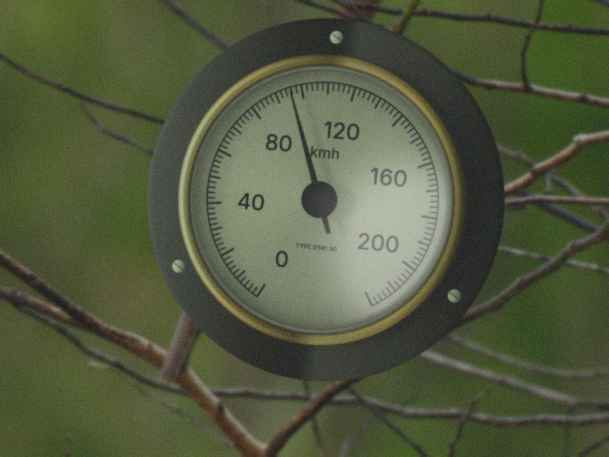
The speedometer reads 96; km/h
